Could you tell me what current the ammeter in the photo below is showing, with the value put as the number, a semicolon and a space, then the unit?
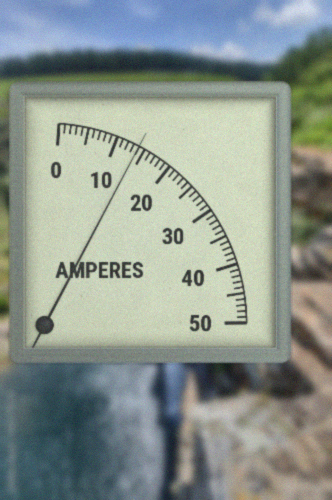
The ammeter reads 14; A
